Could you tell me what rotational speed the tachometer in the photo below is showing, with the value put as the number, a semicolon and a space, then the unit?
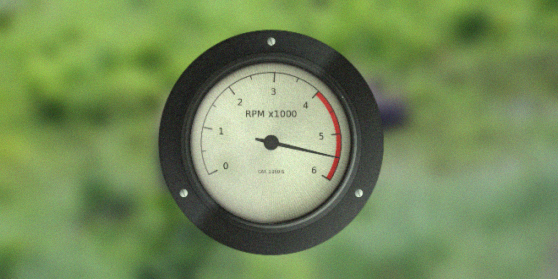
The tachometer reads 5500; rpm
